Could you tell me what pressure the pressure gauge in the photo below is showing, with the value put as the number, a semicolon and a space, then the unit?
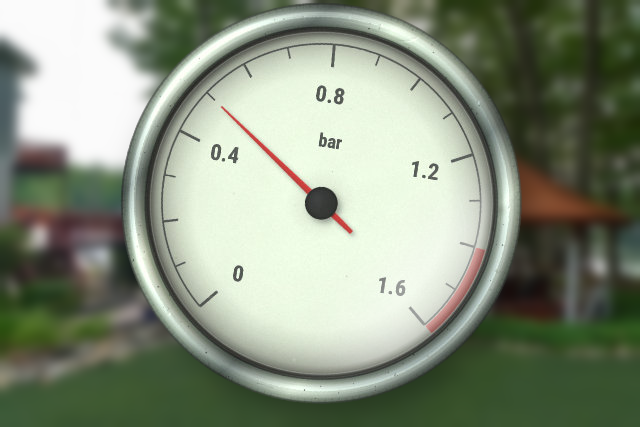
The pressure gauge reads 0.5; bar
